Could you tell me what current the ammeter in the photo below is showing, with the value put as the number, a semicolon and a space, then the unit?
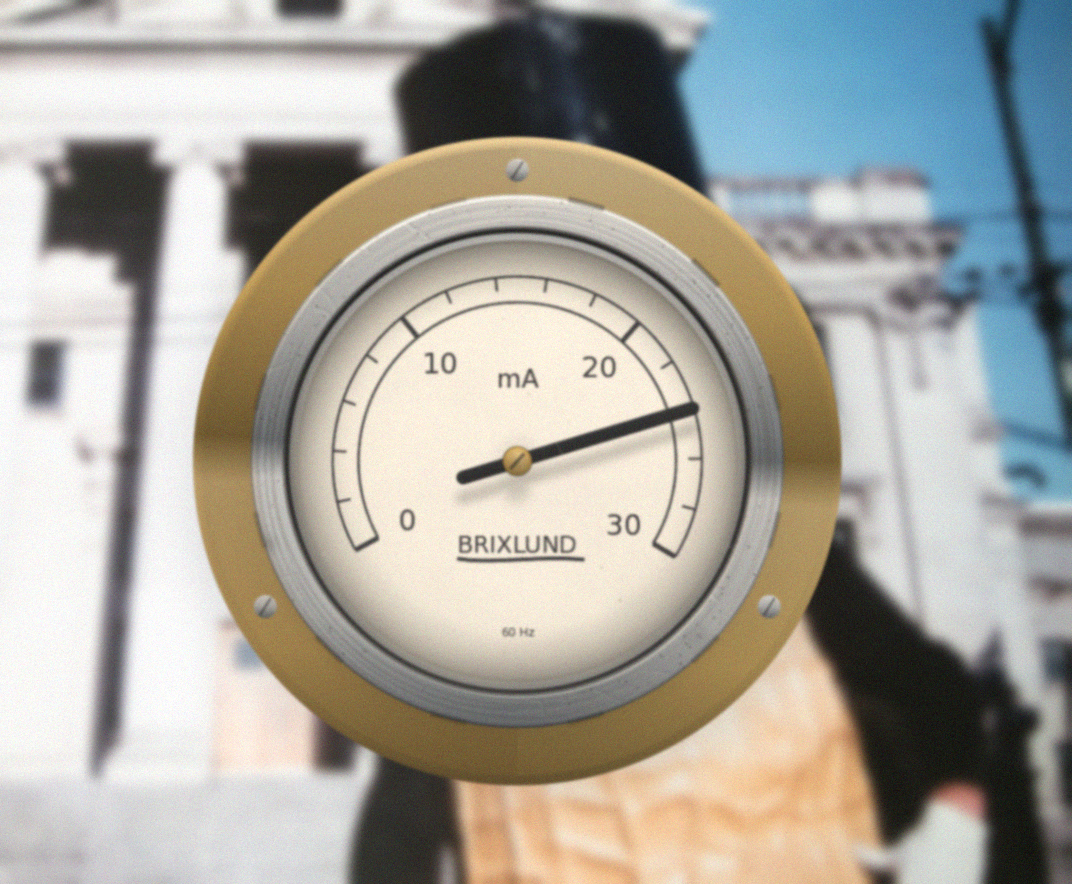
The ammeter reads 24; mA
